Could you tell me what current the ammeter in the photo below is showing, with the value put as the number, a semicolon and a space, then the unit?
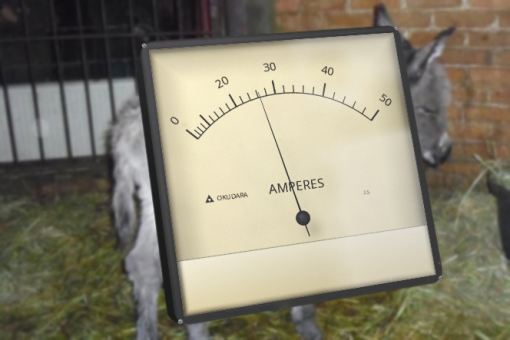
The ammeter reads 26; A
